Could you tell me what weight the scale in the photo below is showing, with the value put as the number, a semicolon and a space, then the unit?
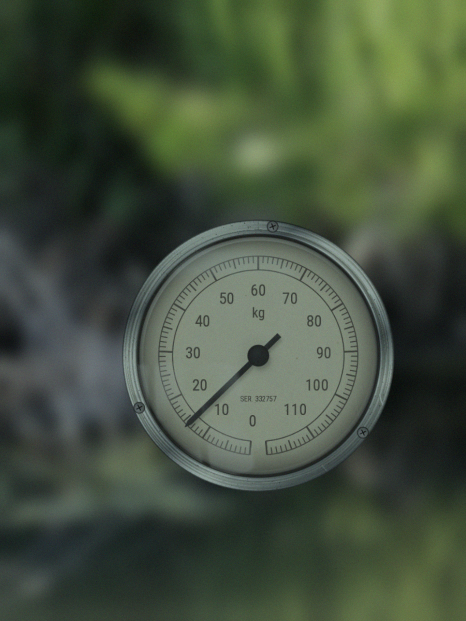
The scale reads 14; kg
